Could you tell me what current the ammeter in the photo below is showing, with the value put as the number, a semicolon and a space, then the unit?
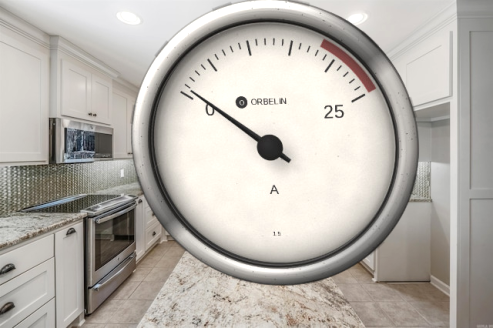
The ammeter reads 1; A
